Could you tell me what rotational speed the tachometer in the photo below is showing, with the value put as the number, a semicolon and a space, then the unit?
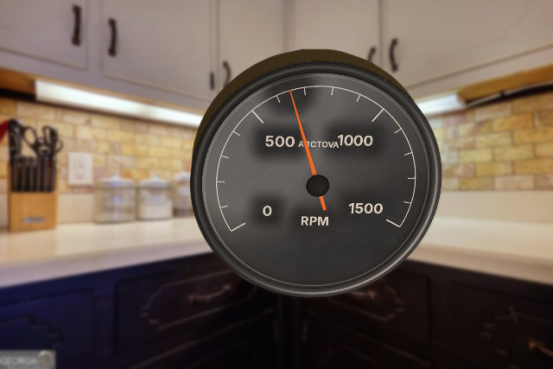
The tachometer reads 650; rpm
